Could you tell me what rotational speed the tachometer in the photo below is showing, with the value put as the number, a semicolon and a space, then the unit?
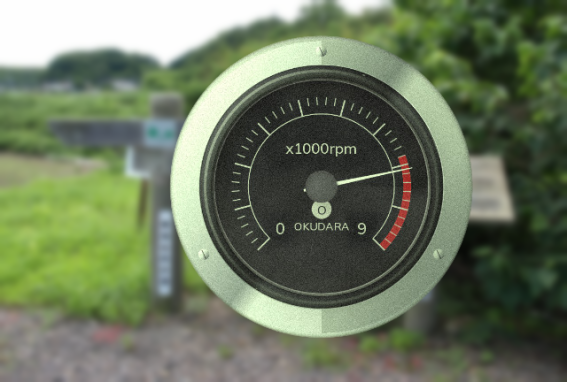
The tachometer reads 7100; rpm
